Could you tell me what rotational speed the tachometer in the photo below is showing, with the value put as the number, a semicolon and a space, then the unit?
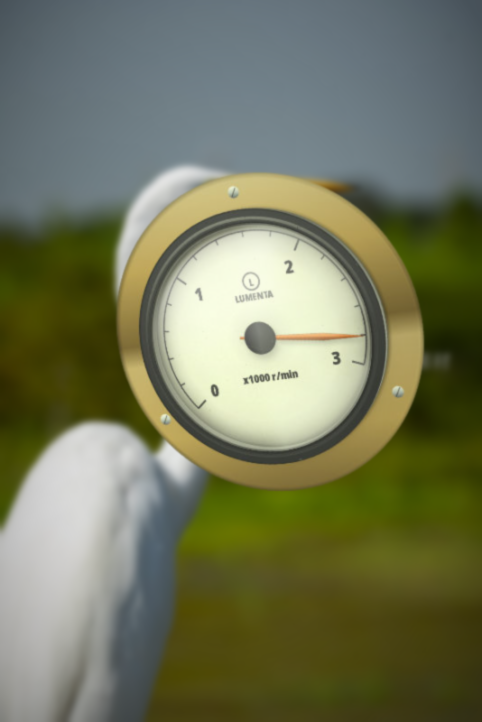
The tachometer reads 2800; rpm
